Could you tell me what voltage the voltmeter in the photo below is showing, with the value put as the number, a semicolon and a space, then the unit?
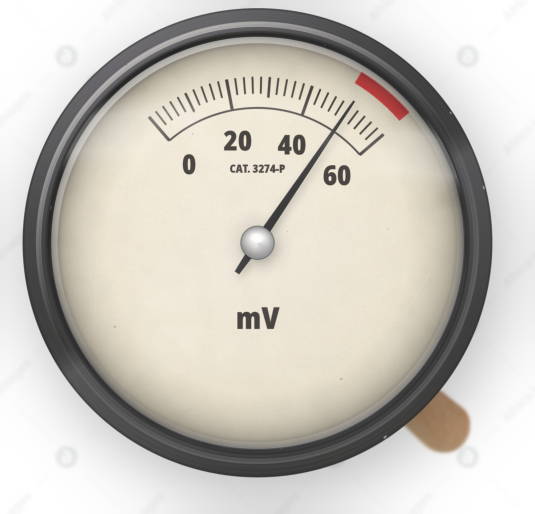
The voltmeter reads 50; mV
